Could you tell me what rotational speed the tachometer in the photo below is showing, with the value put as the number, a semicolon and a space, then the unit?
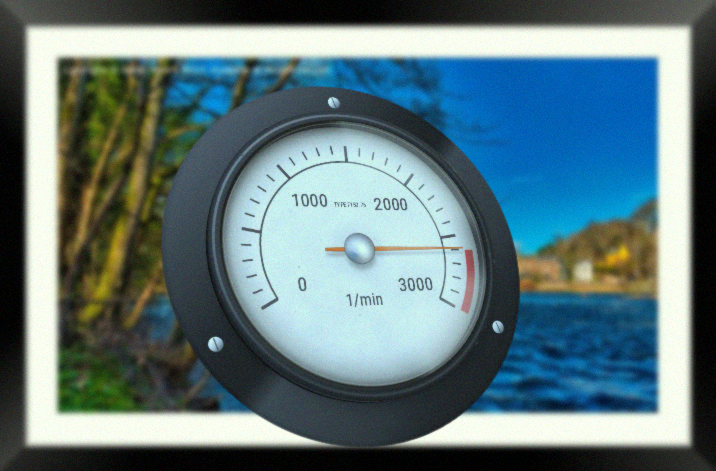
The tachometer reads 2600; rpm
